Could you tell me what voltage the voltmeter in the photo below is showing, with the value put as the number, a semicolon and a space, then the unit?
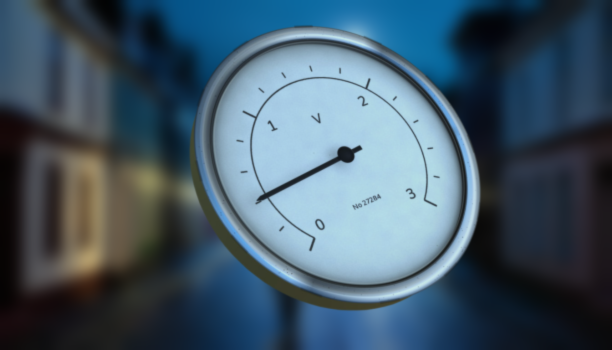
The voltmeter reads 0.4; V
